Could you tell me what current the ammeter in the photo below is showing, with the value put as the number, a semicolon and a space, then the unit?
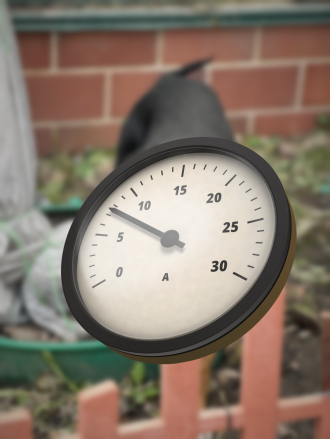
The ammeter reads 7.5; A
